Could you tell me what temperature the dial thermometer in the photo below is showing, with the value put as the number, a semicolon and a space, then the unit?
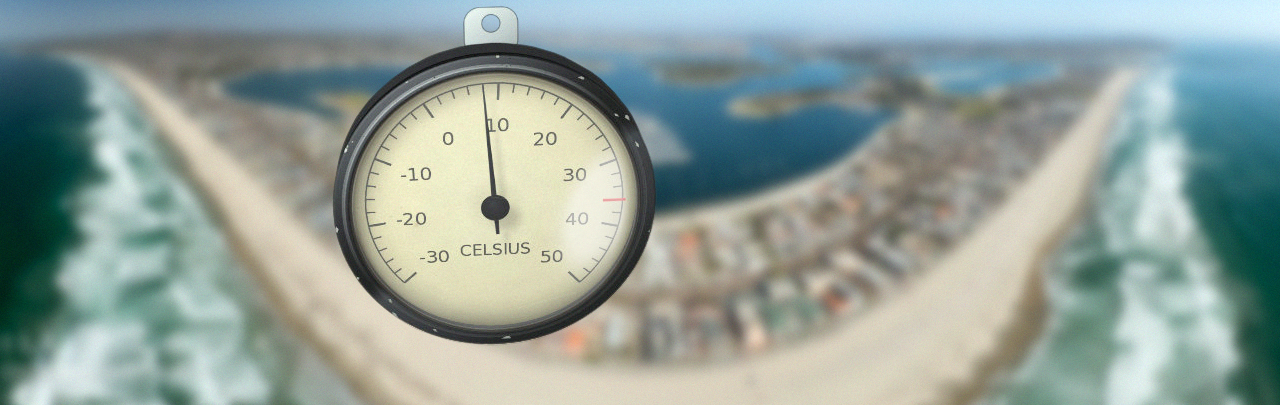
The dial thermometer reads 8; °C
